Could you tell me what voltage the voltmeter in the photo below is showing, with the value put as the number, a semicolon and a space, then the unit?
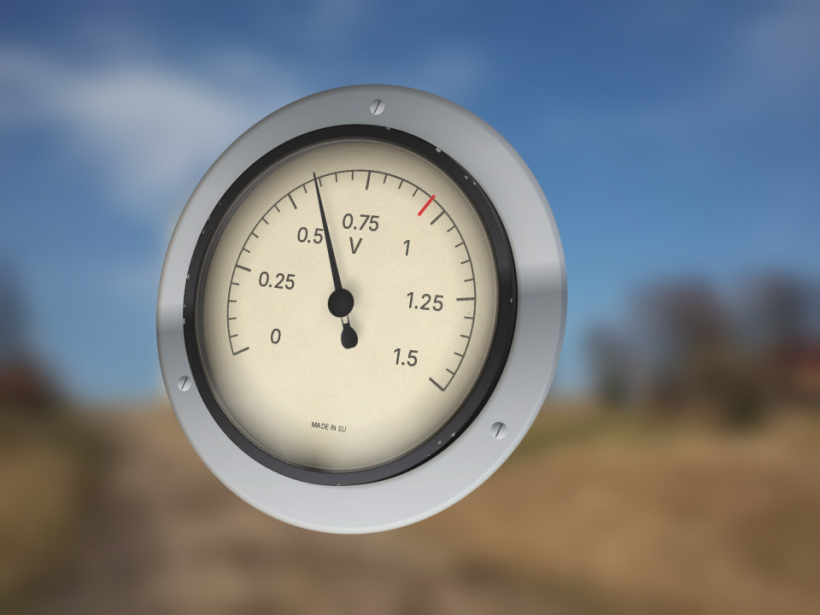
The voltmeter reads 0.6; V
